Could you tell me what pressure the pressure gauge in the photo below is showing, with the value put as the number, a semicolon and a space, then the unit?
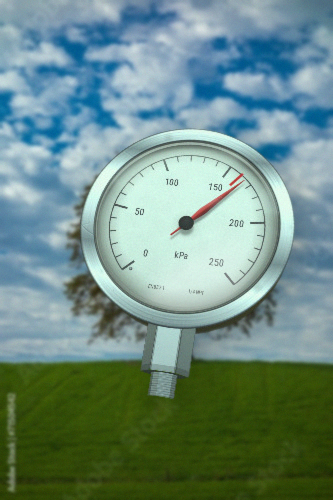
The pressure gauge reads 165; kPa
